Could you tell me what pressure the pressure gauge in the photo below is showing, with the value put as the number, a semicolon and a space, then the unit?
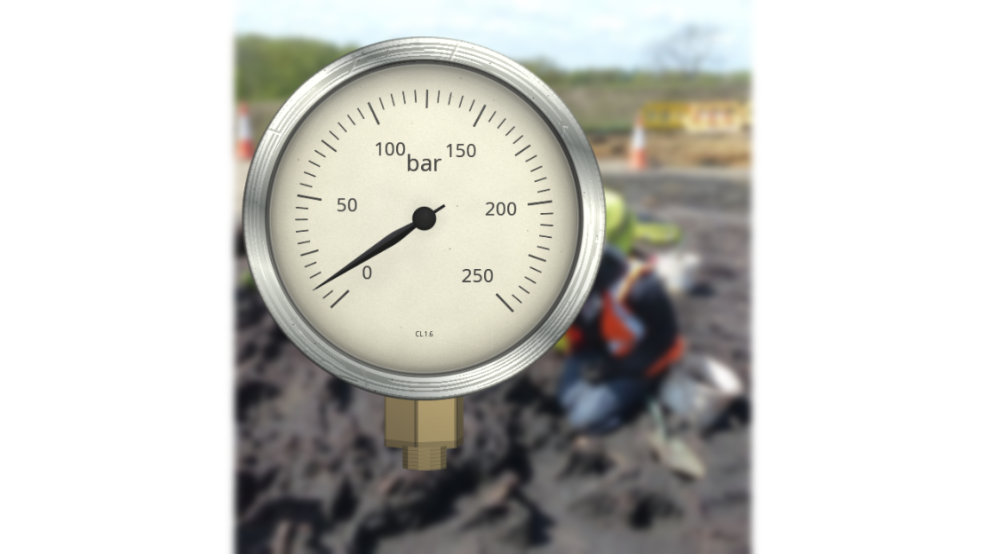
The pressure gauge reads 10; bar
